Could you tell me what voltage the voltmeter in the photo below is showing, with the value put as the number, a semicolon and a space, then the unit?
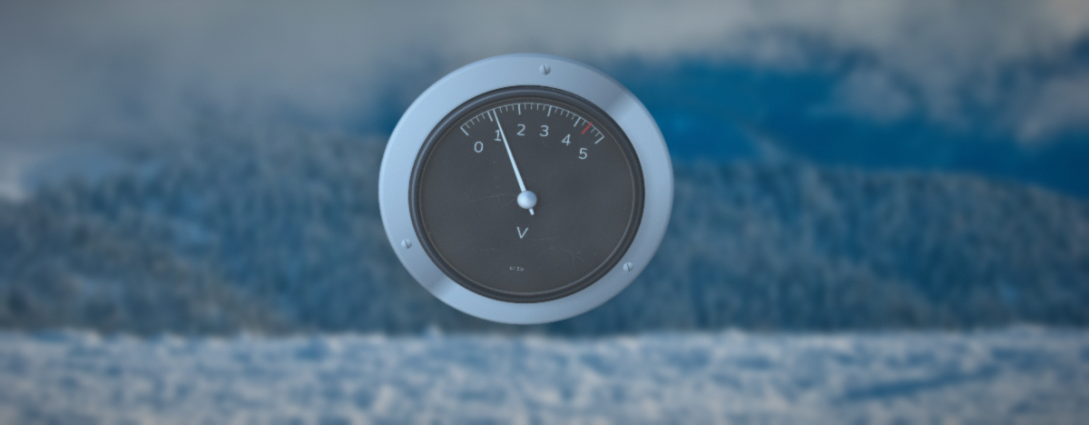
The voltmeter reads 1.2; V
